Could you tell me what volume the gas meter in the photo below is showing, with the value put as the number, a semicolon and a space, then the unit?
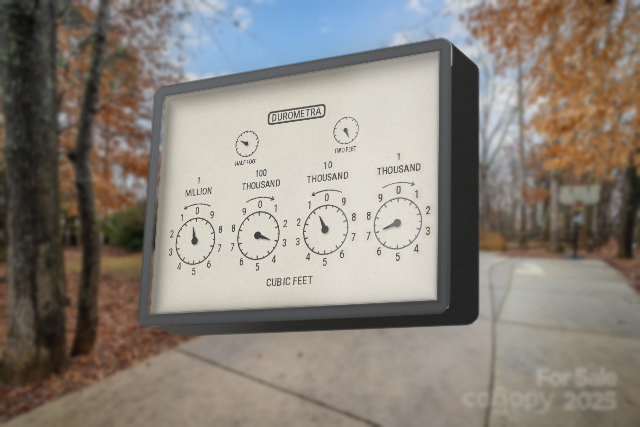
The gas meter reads 30700; ft³
